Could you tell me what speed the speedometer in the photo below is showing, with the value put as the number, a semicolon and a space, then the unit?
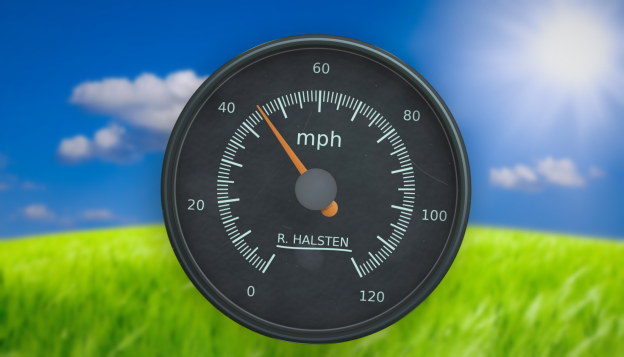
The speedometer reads 45; mph
